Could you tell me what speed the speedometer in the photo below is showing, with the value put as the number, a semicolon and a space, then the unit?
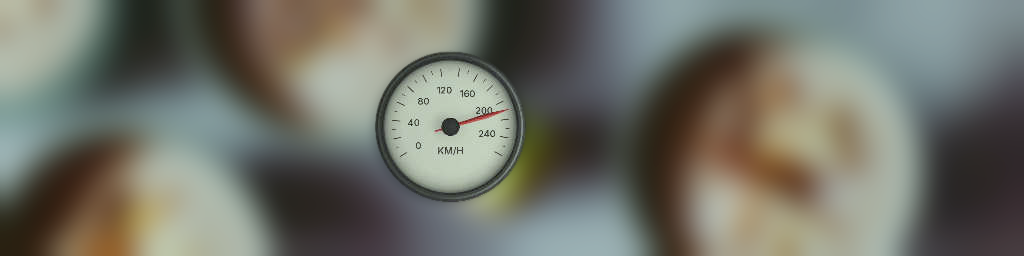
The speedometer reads 210; km/h
